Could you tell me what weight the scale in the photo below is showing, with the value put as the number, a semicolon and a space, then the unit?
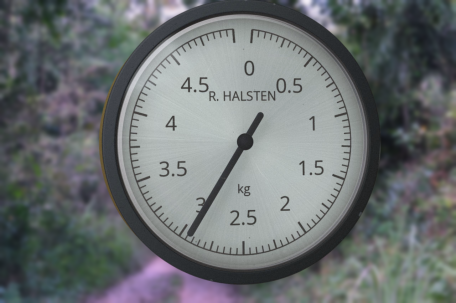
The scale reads 2.95; kg
